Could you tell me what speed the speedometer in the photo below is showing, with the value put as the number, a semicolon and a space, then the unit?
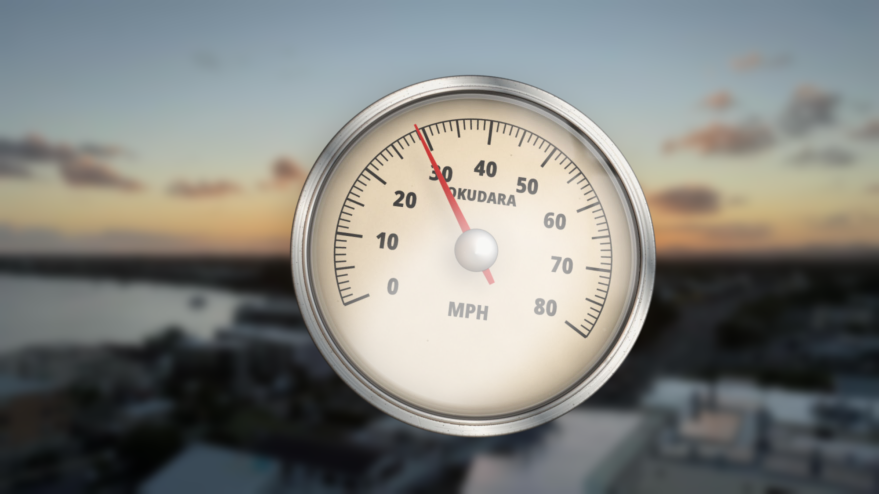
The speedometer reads 29; mph
